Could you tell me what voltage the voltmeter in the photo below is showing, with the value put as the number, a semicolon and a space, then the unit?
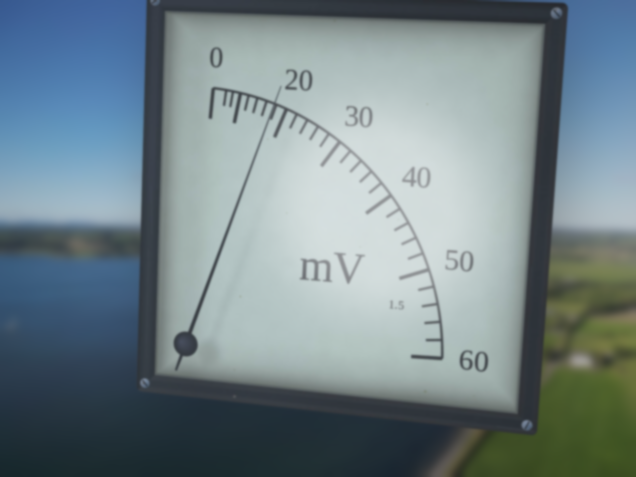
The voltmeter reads 18; mV
